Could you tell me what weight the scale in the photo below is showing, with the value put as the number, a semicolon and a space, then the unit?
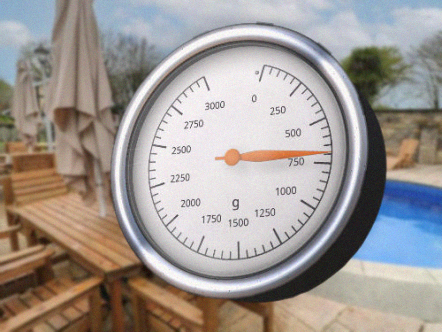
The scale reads 700; g
